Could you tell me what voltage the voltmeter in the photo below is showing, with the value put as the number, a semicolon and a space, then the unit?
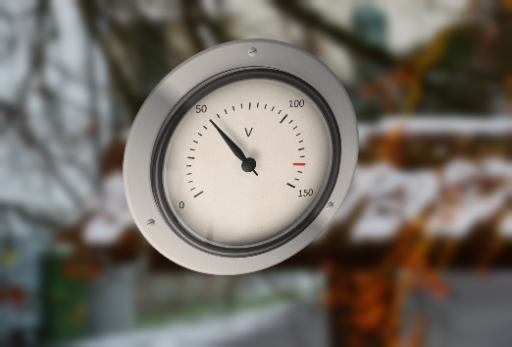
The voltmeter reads 50; V
